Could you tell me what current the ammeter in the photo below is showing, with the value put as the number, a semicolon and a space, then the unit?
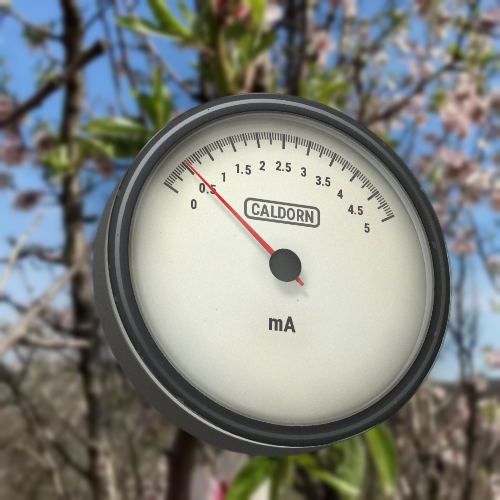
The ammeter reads 0.5; mA
